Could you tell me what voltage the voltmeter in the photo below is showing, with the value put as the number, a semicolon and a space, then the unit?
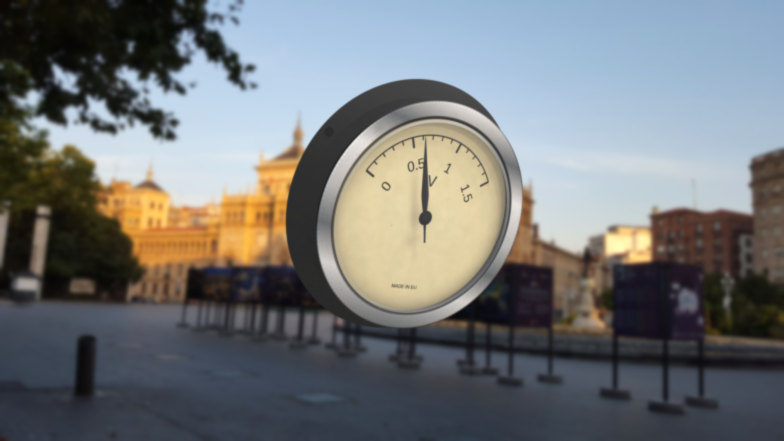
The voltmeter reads 0.6; V
